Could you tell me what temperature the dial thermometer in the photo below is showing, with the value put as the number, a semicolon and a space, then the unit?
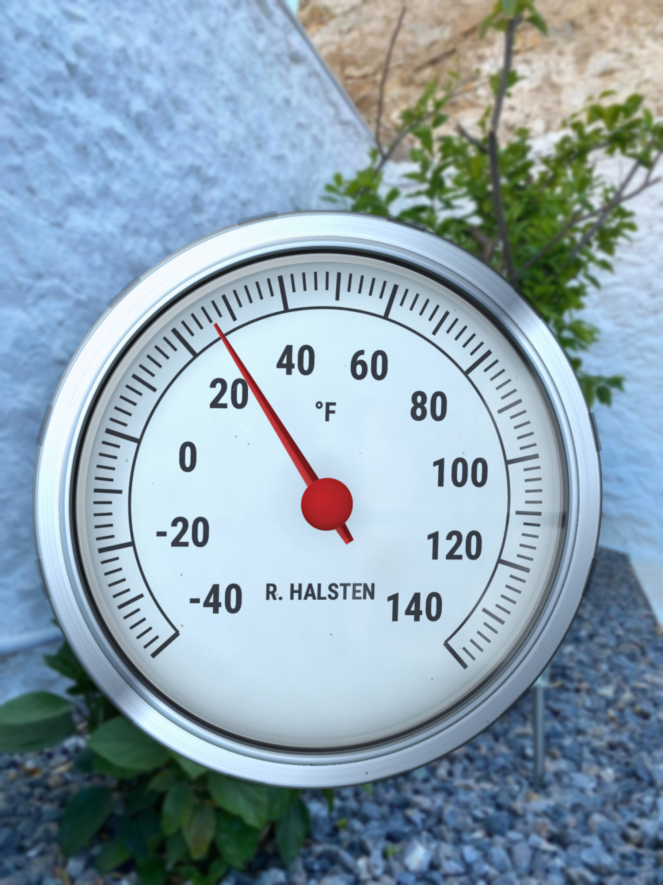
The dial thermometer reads 26; °F
